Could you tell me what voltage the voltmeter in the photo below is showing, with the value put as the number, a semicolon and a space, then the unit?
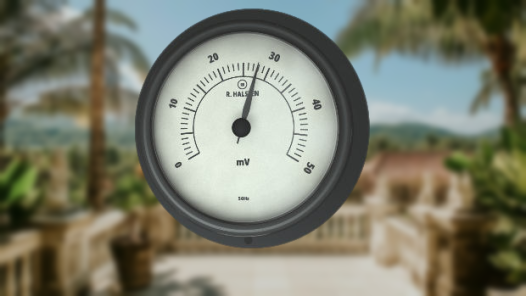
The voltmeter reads 28; mV
